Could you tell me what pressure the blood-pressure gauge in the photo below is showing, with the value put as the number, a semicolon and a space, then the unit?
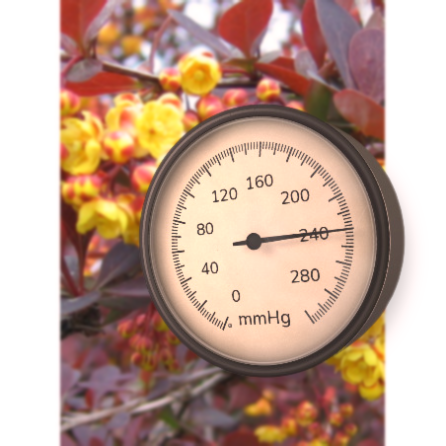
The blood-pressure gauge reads 240; mmHg
